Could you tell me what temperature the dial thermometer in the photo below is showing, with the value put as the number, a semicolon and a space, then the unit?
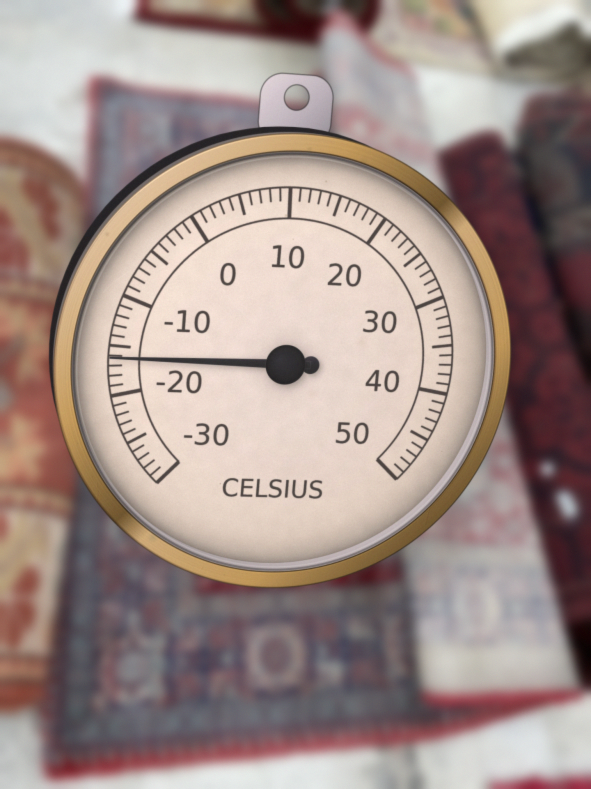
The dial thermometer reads -16; °C
